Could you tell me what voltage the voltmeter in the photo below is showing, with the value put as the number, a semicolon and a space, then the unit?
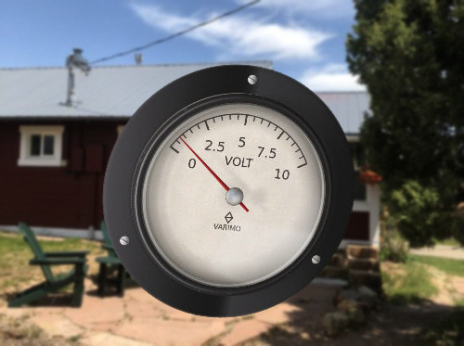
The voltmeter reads 0.75; V
